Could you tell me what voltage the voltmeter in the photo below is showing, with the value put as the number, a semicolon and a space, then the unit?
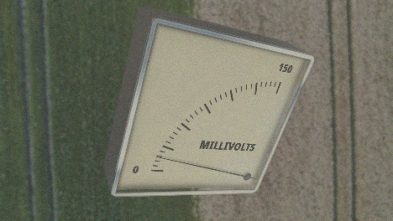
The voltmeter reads 15; mV
